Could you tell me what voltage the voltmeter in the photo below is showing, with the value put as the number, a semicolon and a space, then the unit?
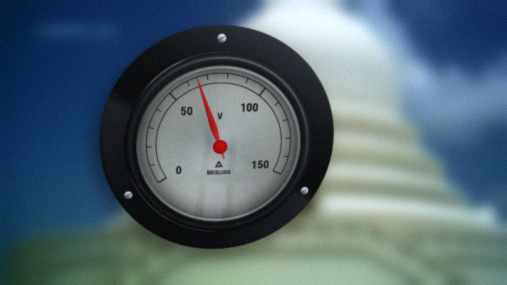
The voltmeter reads 65; V
